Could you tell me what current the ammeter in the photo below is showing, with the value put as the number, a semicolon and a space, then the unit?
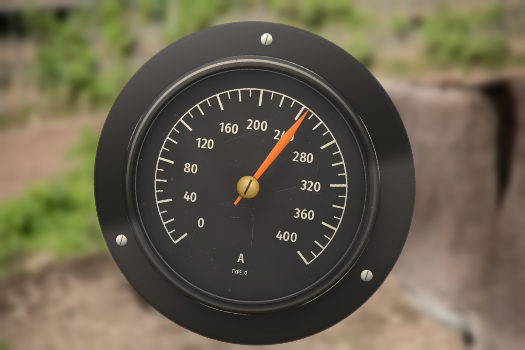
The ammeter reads 245; A
